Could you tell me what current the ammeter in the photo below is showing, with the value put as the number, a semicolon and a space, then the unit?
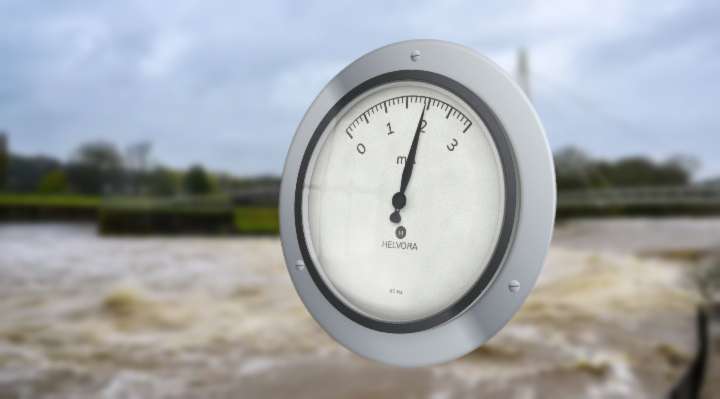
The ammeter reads 2; mA
